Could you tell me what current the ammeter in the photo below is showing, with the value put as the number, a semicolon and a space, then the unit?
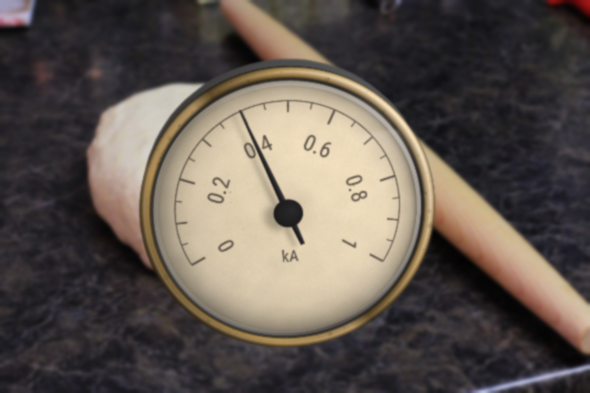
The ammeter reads 0.4; kA
